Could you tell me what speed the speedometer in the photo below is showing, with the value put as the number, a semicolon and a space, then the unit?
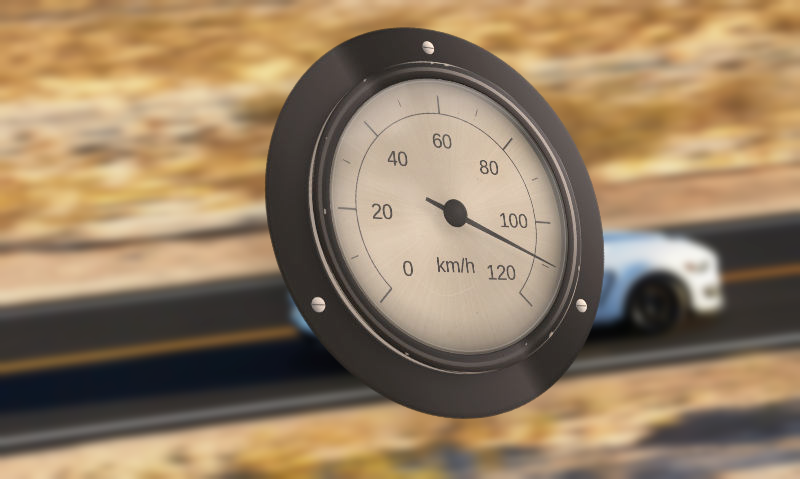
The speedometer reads 110; km/h
